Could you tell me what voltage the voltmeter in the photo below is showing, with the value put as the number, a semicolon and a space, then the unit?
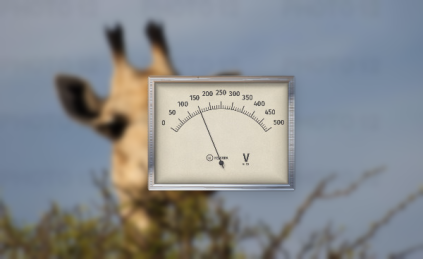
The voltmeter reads 150; V
